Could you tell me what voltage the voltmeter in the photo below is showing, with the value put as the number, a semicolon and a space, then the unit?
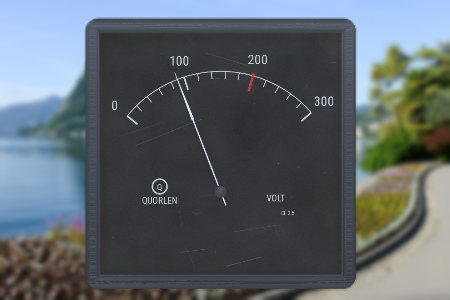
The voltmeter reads 90; V
